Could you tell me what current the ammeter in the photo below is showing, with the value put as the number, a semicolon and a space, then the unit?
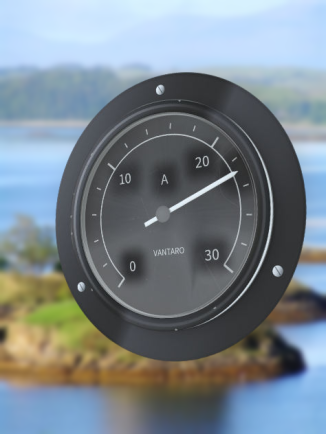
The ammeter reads 23; A
